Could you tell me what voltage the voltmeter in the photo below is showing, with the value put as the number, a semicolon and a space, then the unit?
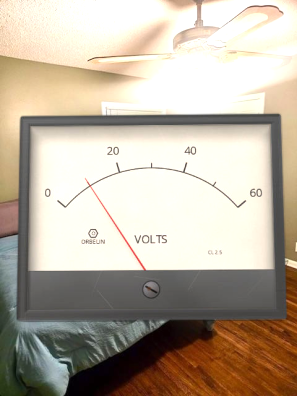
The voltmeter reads 10; V
